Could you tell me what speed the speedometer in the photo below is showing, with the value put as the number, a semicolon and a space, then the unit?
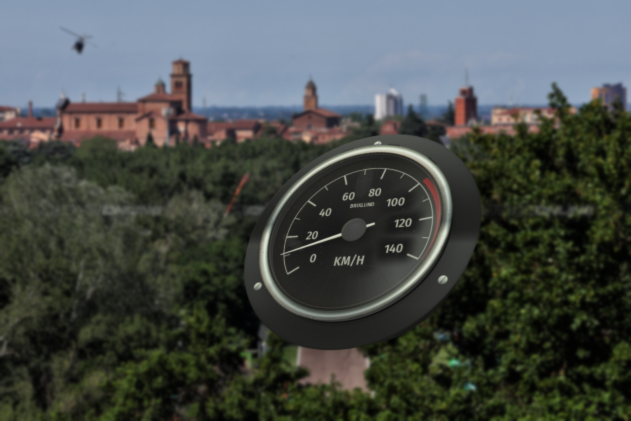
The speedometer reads 10; km/h
